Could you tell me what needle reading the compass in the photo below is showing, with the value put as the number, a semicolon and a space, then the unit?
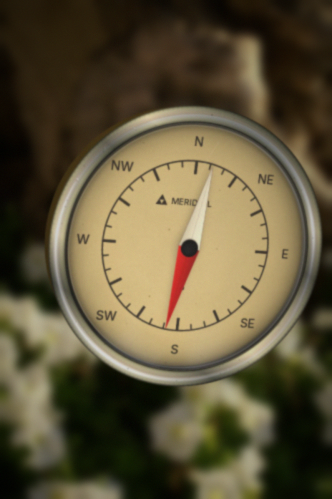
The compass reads 190; °
